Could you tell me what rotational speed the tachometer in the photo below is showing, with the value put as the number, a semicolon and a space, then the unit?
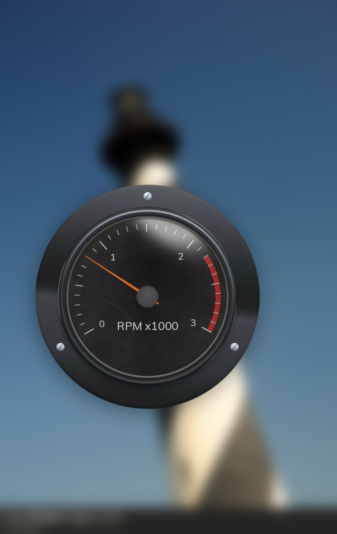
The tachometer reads 800; rpm
